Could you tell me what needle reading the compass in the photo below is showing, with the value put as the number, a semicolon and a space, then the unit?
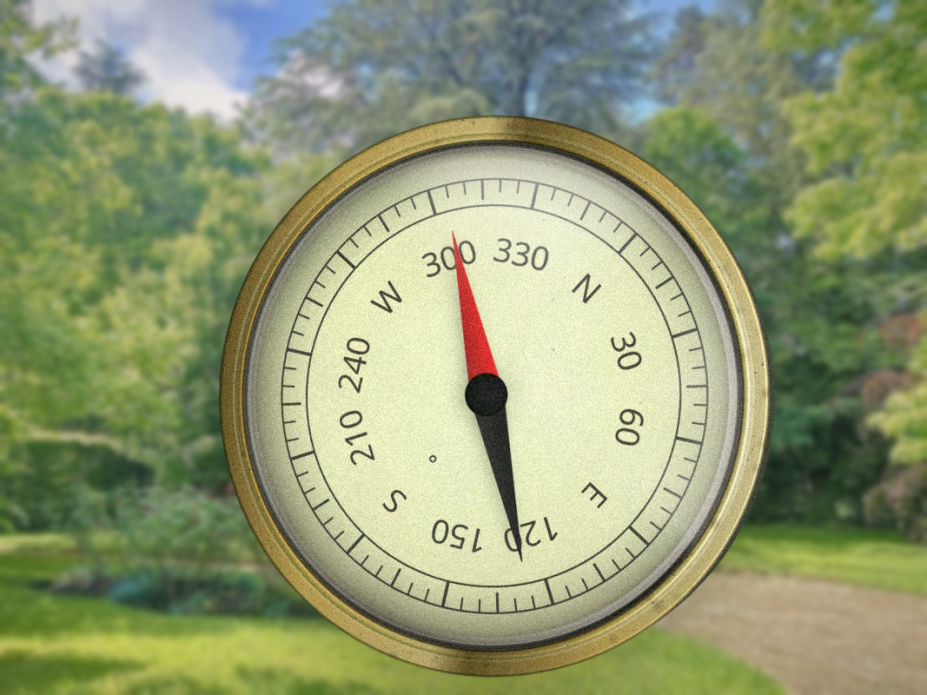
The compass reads 305; °
